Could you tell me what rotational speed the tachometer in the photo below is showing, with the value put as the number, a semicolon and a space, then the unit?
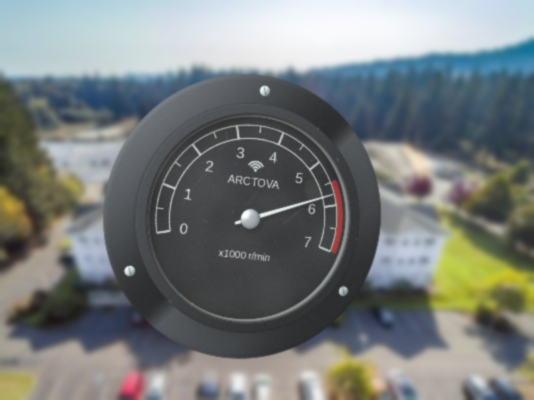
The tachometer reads 5750; rpm
